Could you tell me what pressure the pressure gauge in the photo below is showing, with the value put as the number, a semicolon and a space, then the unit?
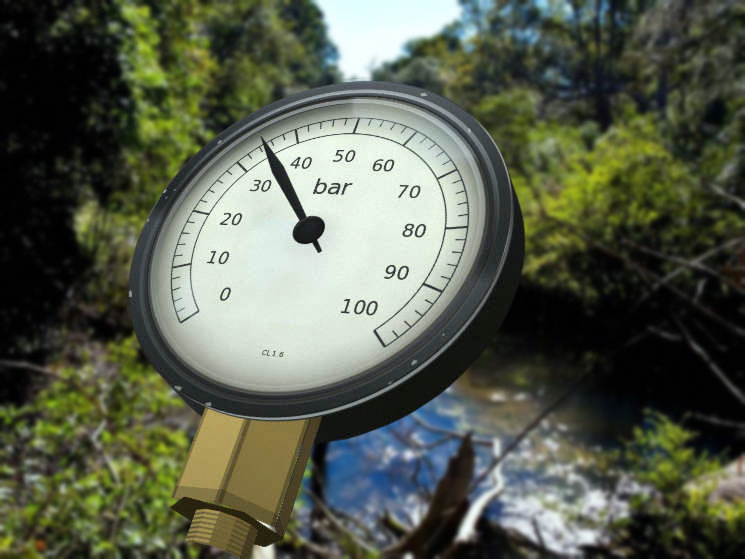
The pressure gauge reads 35; bar
